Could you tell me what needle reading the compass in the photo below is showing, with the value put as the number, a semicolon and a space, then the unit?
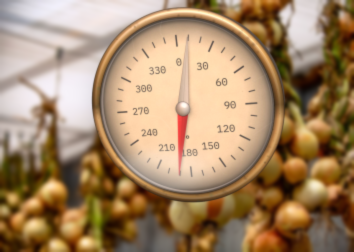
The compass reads 190; °
